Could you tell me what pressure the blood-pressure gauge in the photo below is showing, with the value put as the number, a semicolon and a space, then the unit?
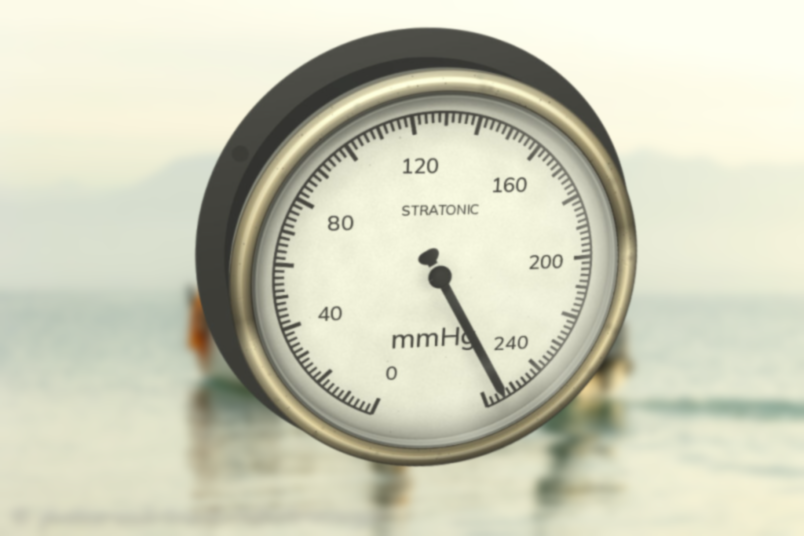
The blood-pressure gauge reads 254; mmHg
